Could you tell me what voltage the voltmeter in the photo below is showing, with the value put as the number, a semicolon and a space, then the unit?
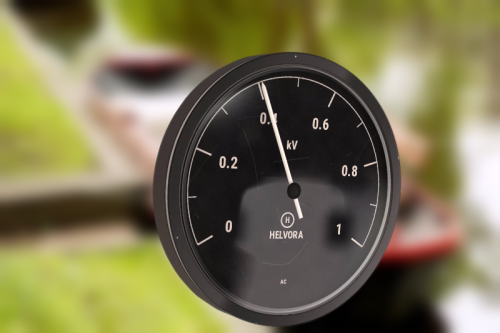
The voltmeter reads 0.4; kV
